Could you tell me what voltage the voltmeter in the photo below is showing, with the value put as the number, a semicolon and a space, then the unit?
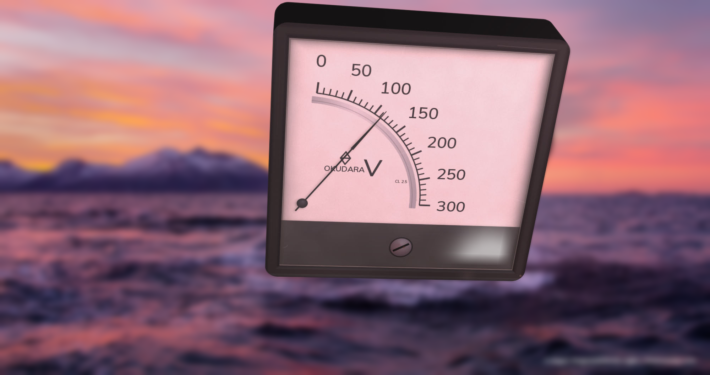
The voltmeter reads 110; V
